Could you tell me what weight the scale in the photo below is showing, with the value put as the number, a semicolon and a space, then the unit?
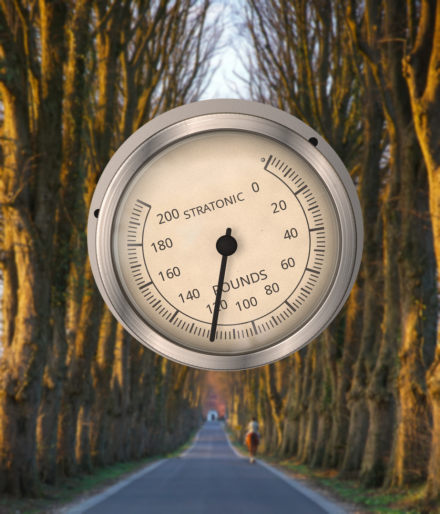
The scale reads 120; lb
